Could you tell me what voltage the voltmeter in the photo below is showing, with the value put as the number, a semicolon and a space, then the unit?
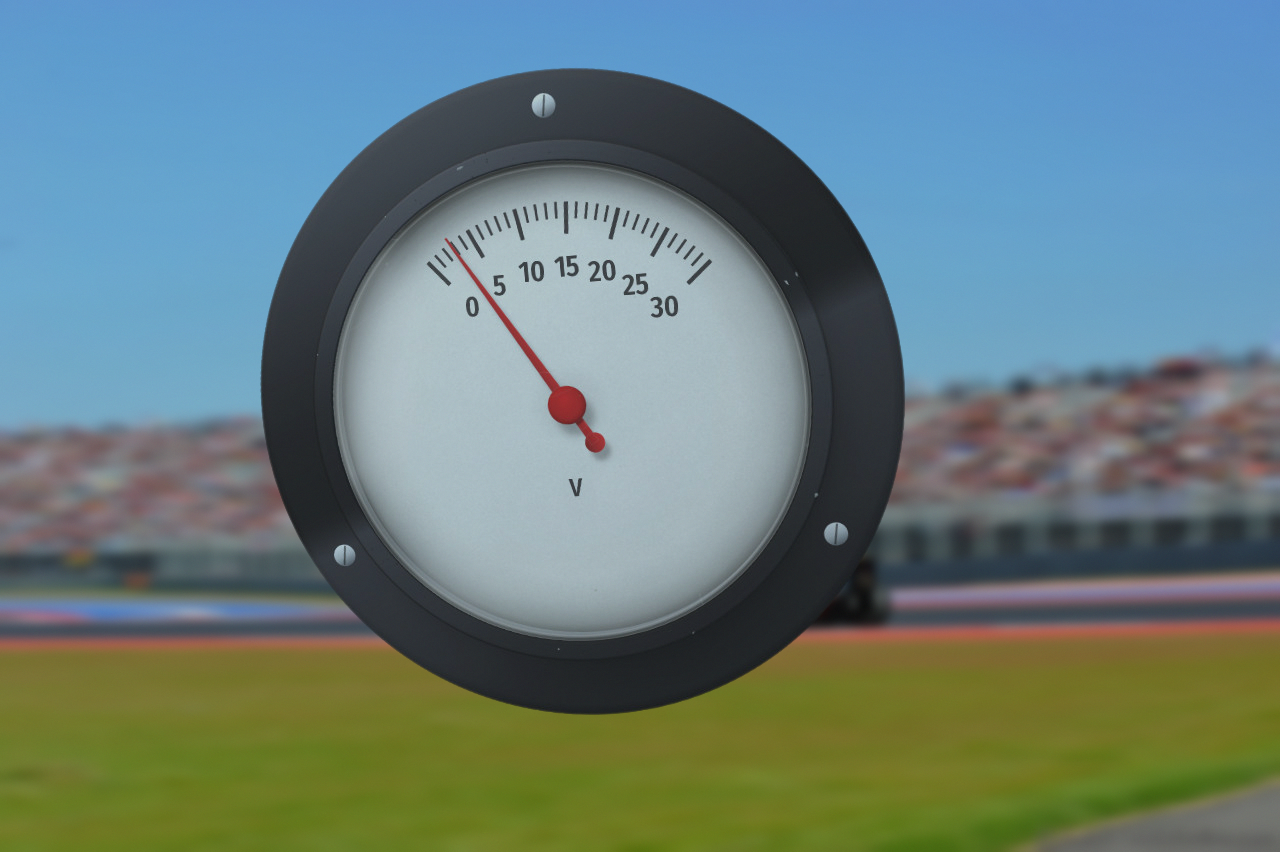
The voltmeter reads 3; V
